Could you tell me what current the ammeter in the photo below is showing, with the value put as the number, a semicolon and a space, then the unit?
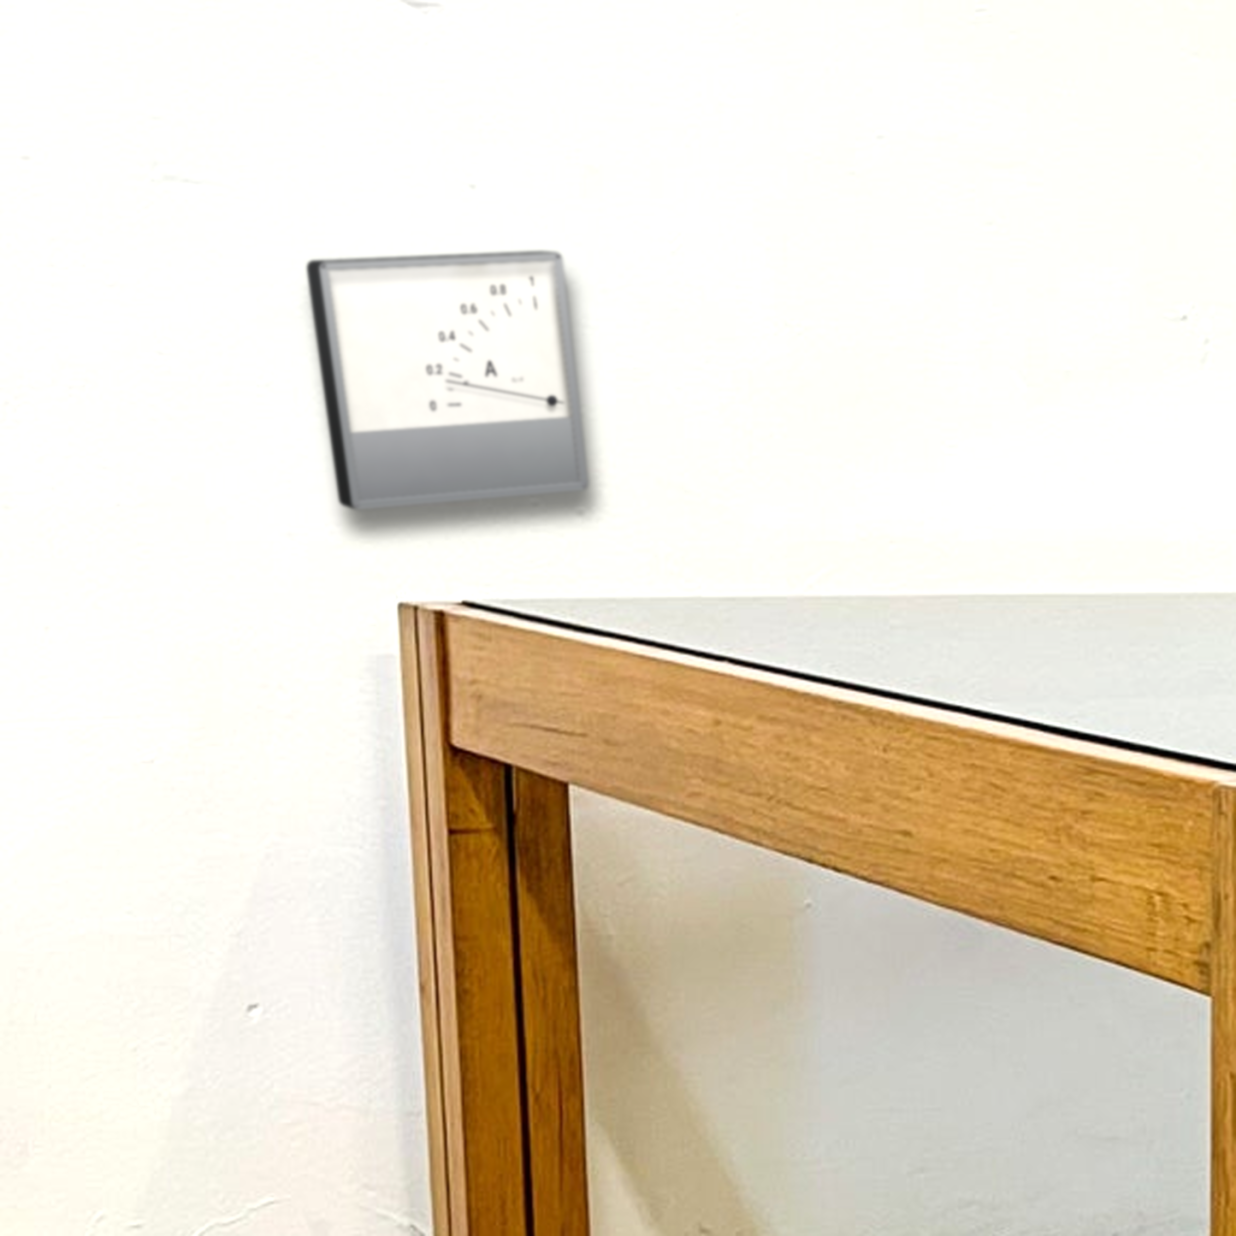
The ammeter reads 0.15; A
